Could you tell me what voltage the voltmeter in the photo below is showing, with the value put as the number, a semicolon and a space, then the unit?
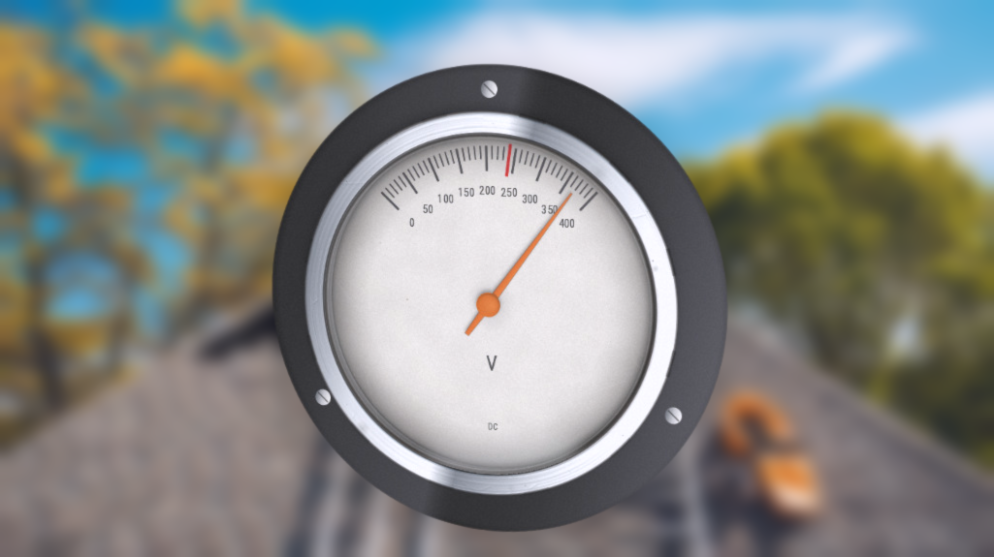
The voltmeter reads 370; V
